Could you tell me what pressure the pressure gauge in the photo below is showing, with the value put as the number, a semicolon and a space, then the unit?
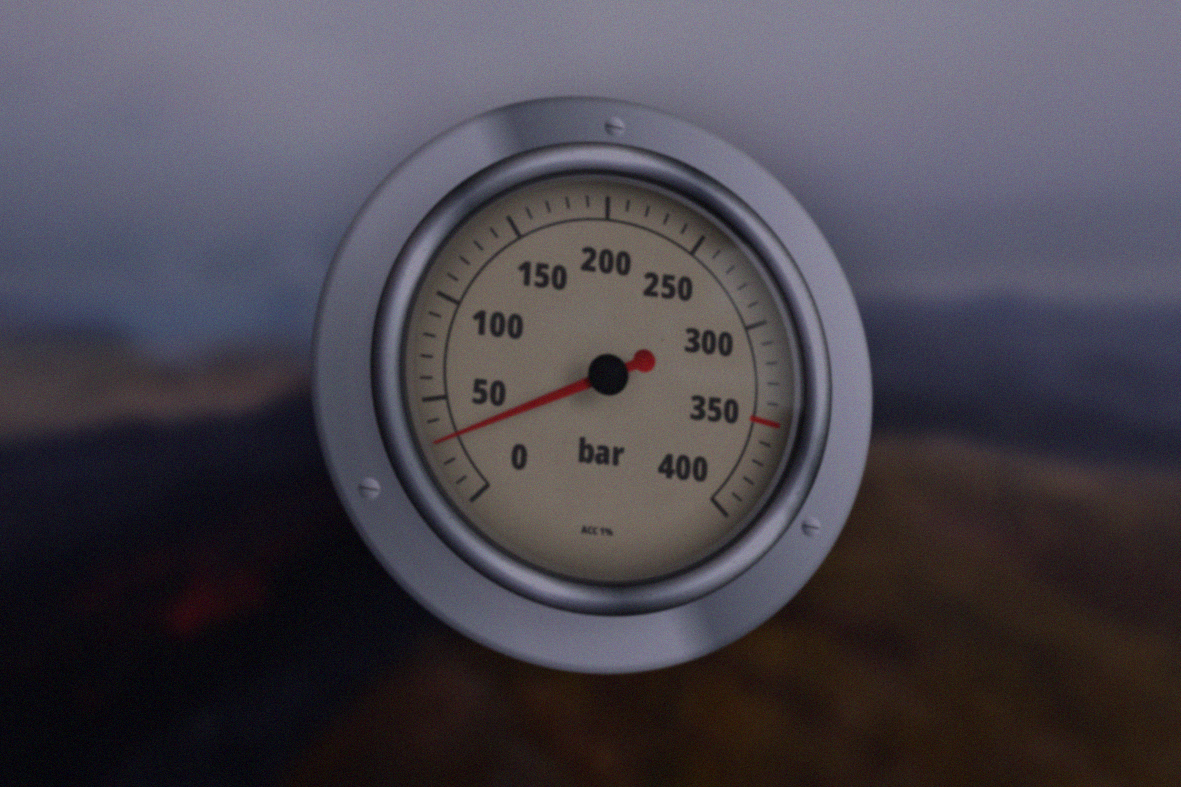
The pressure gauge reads 30; bar
